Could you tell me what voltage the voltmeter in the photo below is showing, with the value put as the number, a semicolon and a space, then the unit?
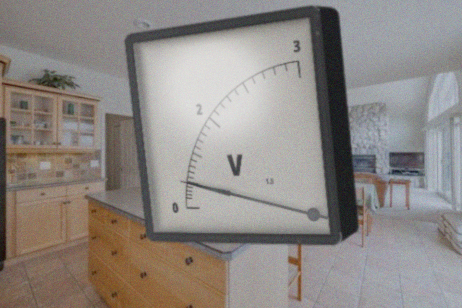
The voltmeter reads 1; V
